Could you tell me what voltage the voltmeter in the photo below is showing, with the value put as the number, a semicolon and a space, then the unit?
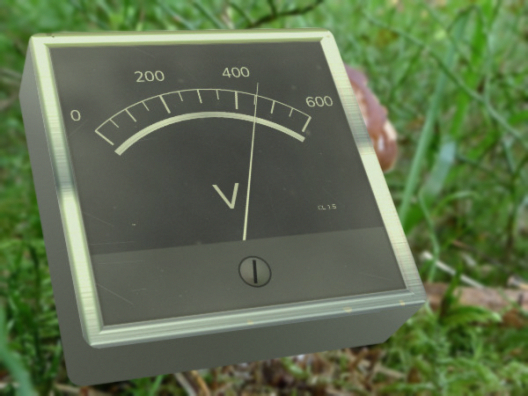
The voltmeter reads 450; V
